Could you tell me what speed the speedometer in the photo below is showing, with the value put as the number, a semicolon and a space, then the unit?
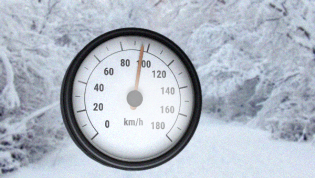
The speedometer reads 95; km/h
